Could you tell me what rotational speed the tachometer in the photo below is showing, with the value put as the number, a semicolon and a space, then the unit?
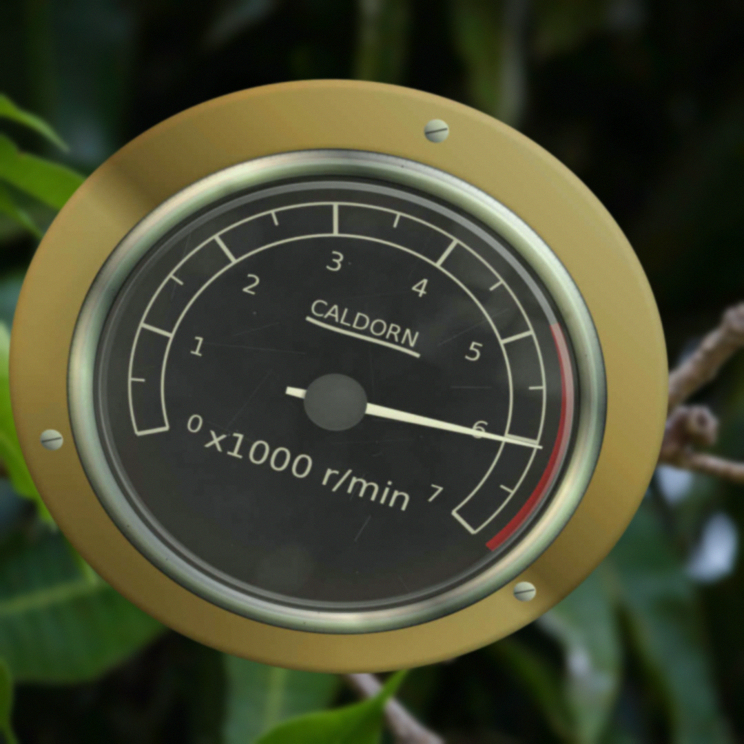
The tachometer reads 6000; rpm
